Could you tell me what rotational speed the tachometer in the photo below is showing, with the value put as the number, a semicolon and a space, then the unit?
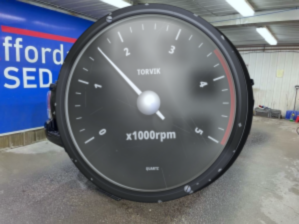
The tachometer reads 1600; rpm
